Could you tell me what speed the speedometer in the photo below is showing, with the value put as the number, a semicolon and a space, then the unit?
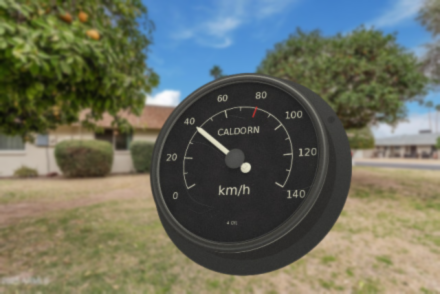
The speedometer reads 40; km/h
